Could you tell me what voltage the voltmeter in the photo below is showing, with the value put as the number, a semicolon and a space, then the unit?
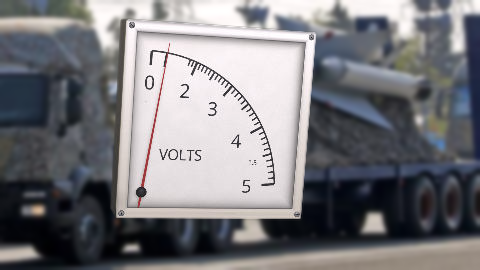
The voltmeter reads 1; V
